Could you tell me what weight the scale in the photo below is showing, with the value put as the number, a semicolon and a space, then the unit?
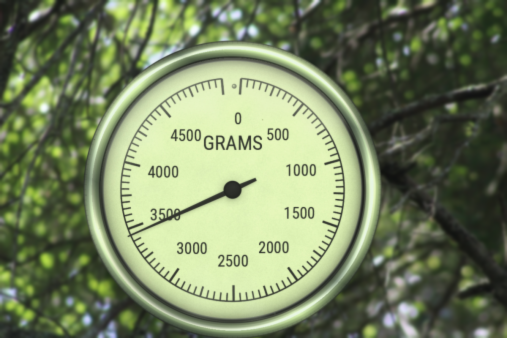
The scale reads 3450; g
